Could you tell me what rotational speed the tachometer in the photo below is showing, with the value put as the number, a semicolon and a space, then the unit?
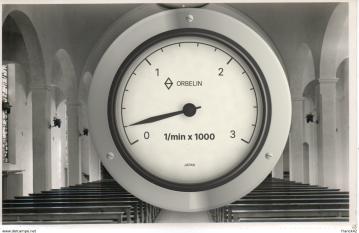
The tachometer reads 200; rpm
